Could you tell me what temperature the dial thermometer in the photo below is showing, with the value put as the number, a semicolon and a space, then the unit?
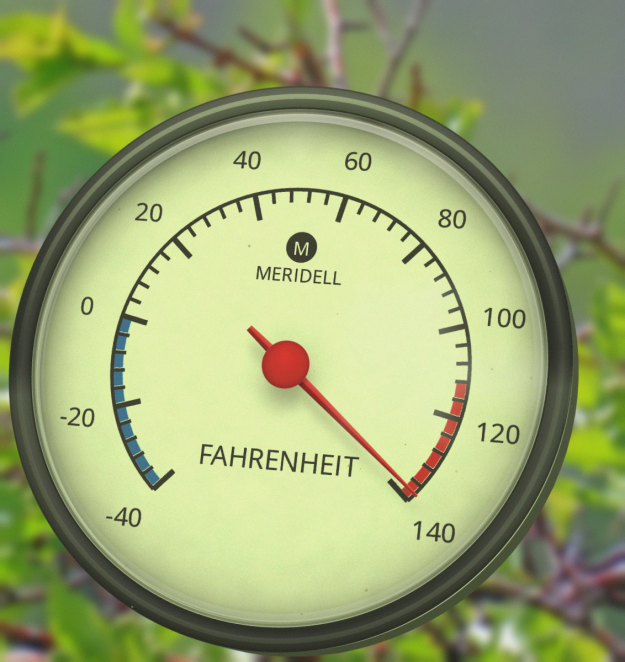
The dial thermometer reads 138; °F
